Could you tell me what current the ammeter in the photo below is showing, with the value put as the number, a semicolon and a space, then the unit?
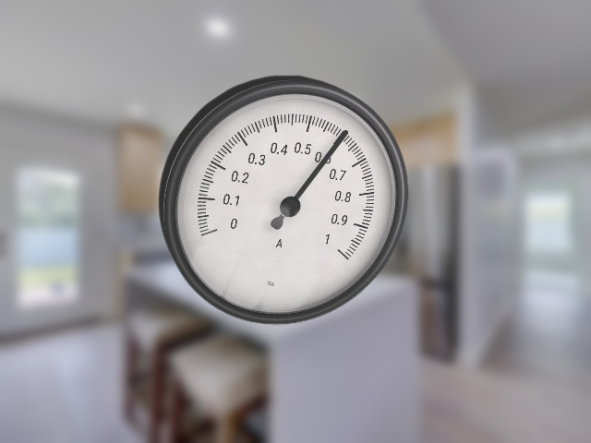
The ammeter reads 0.6; A
